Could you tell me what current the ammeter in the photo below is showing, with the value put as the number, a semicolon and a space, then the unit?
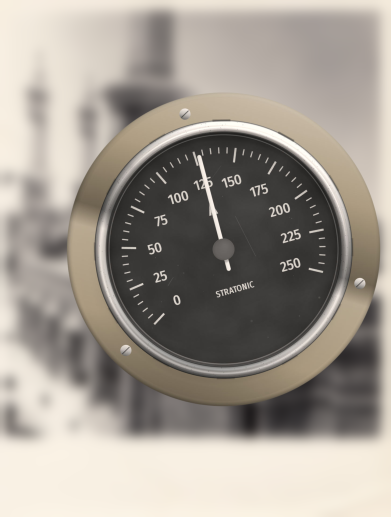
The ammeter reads 127.5; A
